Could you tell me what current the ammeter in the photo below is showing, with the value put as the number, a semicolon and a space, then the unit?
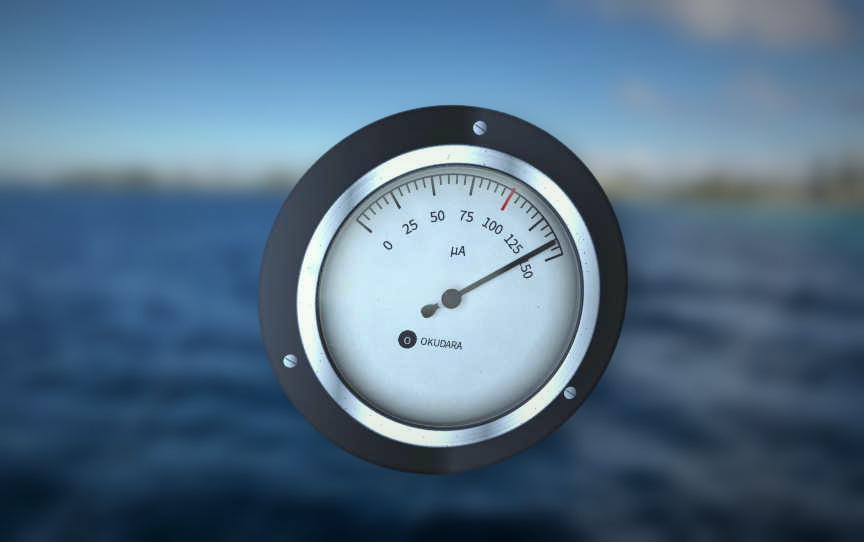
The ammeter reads 140; µA
